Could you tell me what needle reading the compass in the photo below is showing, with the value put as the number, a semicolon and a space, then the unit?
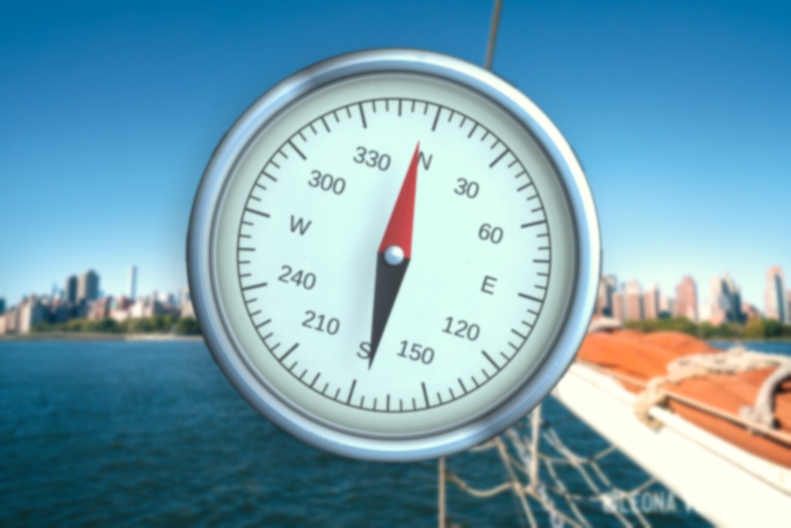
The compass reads 355; °
